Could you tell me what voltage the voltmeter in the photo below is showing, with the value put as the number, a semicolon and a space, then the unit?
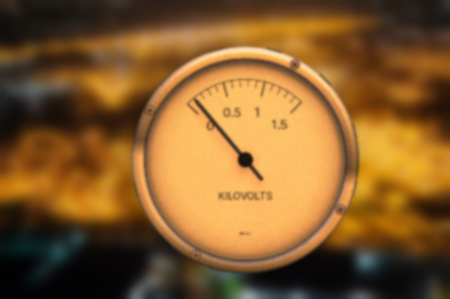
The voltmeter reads 0.1; kV
